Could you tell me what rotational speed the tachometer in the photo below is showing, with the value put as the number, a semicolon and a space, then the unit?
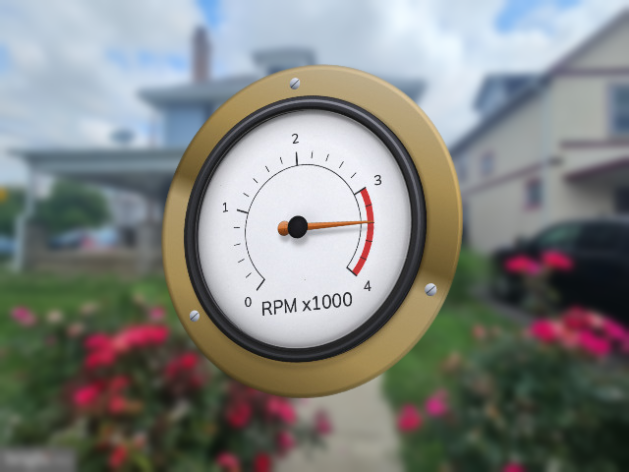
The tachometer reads 3400; rpm
